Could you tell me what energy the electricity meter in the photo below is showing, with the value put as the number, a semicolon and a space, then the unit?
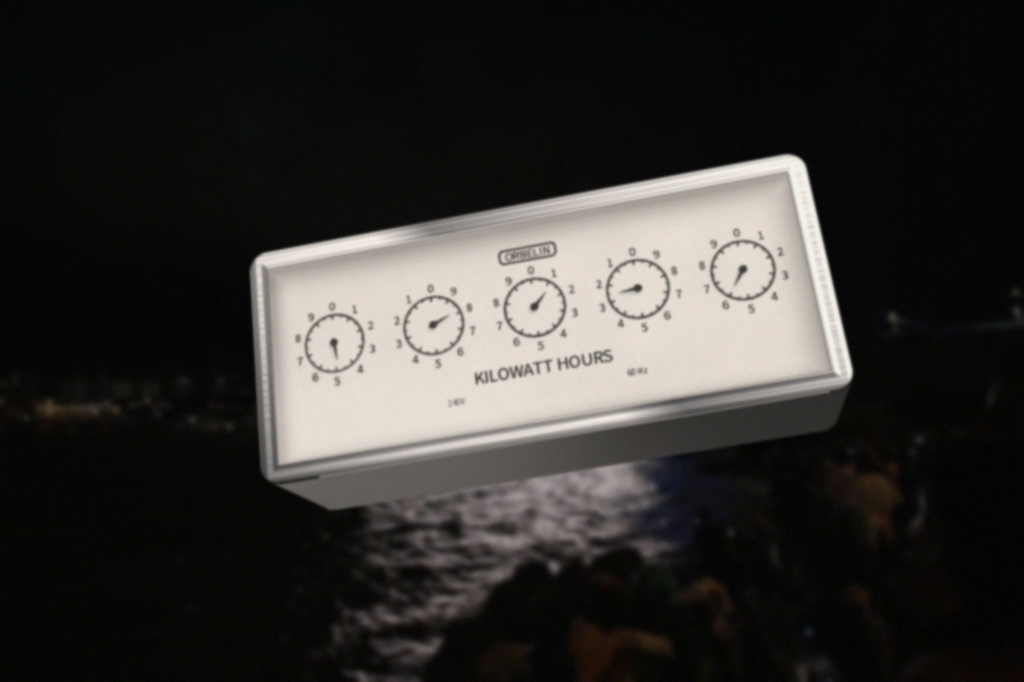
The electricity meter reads 48126; kWh
